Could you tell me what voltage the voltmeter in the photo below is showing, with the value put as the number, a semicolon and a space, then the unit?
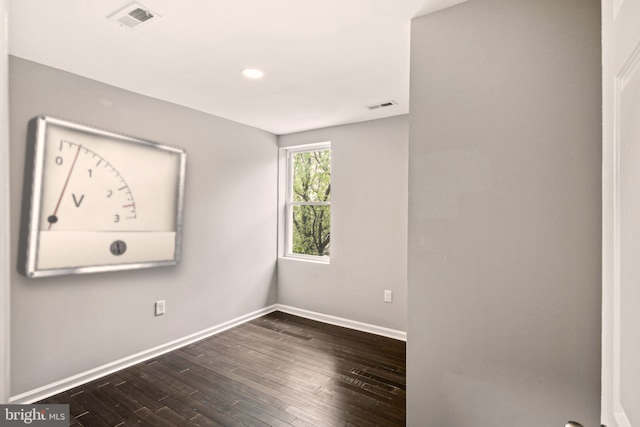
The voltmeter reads 0.4; V
